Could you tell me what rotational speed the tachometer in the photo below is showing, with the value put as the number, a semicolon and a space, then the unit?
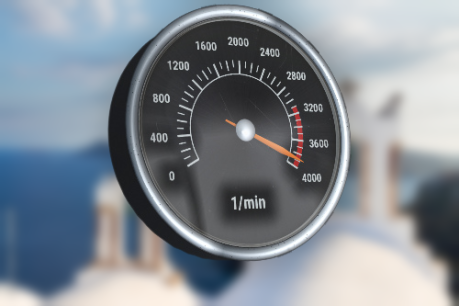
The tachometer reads 3900; rpm
